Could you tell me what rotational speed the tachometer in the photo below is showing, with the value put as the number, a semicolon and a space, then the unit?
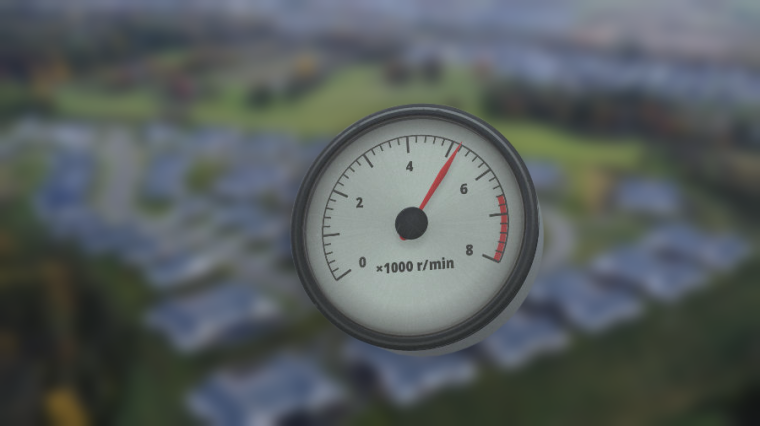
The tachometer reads 5200; rpm
